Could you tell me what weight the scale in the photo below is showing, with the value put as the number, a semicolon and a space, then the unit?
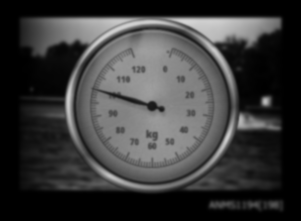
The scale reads 100; kg
